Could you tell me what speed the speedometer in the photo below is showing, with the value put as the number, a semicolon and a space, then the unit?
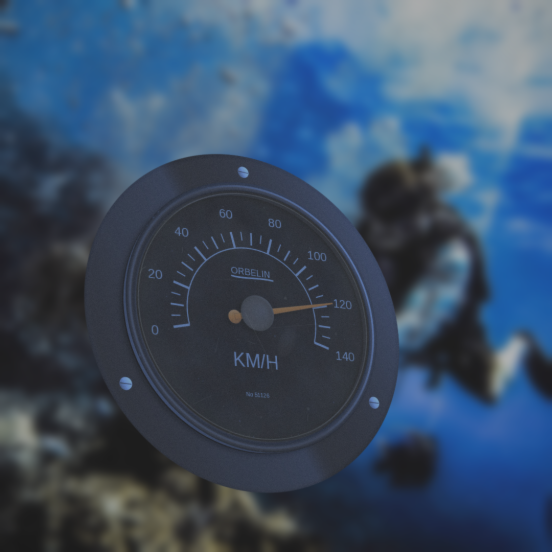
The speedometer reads 120; km/h
